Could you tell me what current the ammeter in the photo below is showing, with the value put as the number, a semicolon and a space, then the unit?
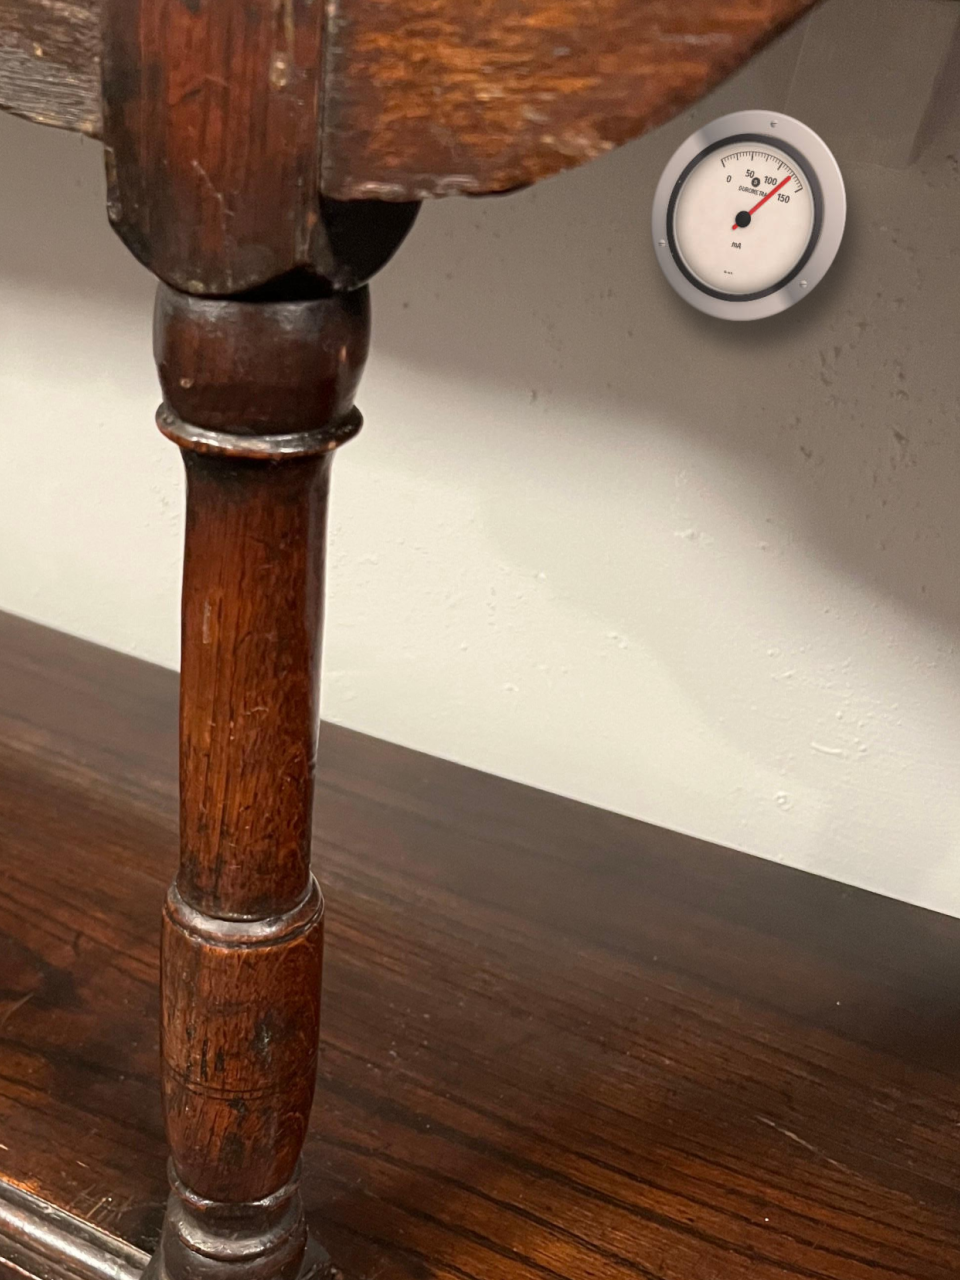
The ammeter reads 125; mA
